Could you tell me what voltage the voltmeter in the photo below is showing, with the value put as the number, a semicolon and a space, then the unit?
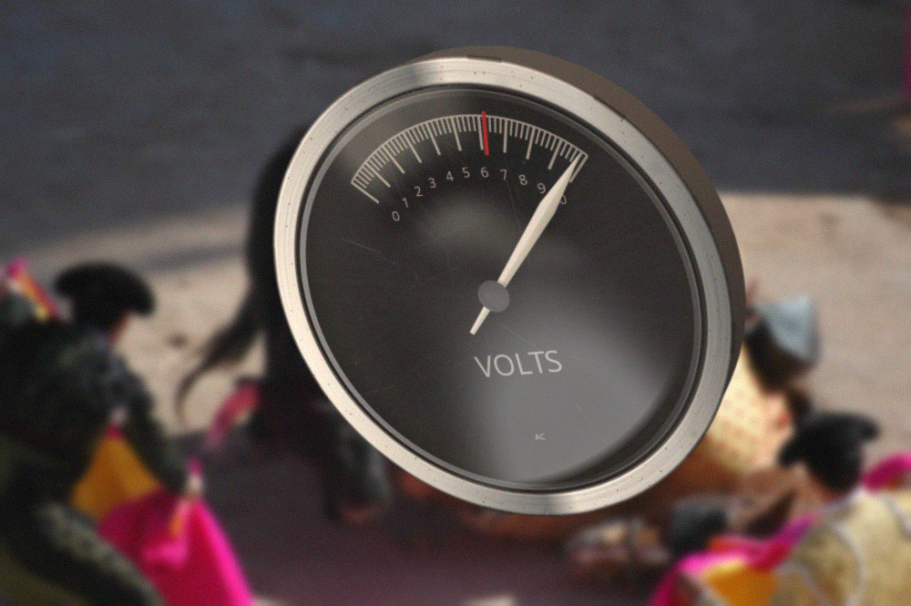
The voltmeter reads 9.8; V
